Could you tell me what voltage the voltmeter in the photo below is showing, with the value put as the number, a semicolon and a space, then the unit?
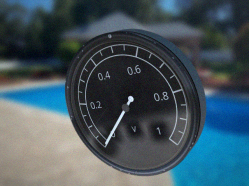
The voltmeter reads 0; V
